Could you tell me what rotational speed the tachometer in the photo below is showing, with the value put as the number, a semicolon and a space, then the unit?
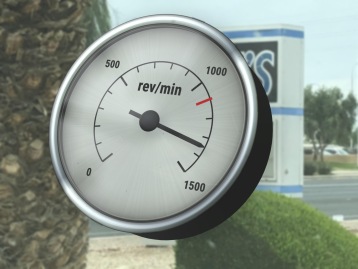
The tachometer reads 1350; rpm
